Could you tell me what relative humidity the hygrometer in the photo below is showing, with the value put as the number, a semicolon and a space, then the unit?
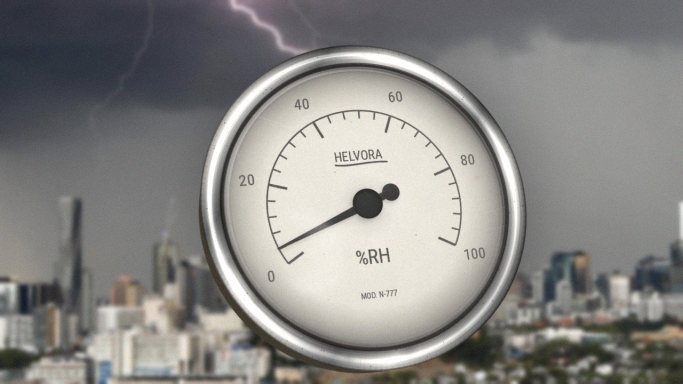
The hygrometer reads 4; %
